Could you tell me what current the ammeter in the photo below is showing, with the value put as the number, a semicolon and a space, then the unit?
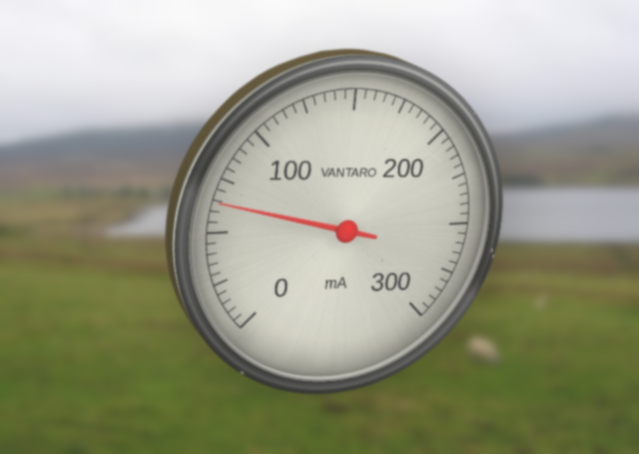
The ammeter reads 65; mA
